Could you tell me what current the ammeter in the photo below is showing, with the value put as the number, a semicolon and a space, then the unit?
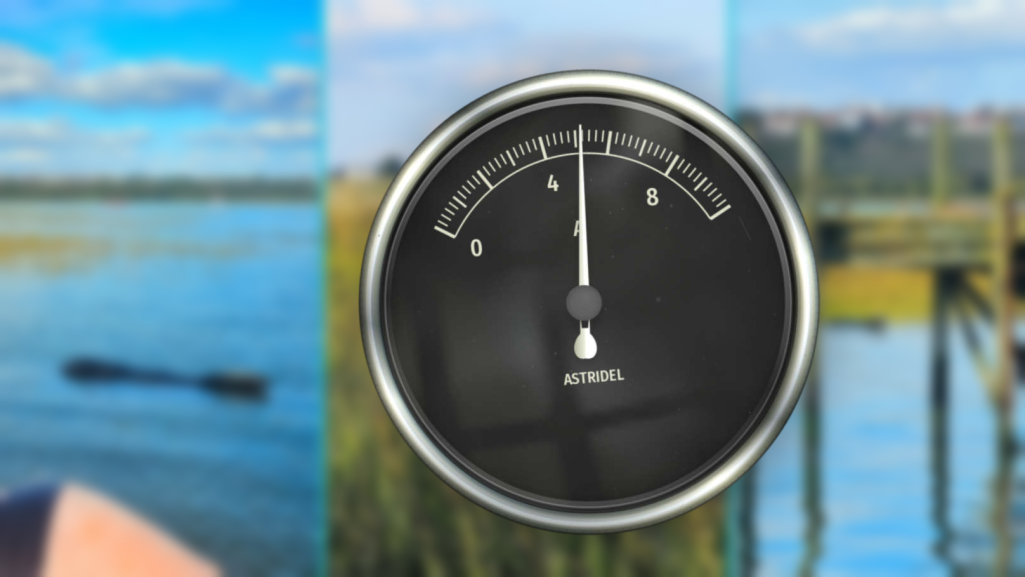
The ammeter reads 5.2; A
